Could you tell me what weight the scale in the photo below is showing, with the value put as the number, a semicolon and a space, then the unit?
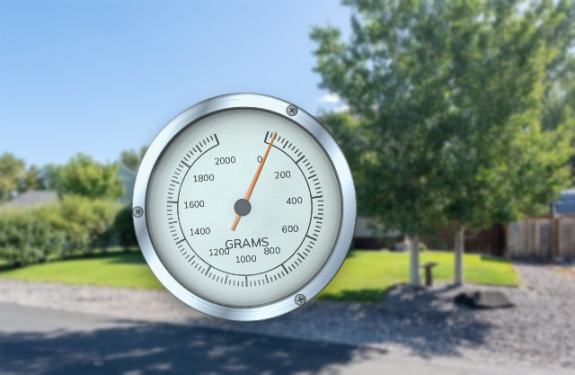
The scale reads 40; g
